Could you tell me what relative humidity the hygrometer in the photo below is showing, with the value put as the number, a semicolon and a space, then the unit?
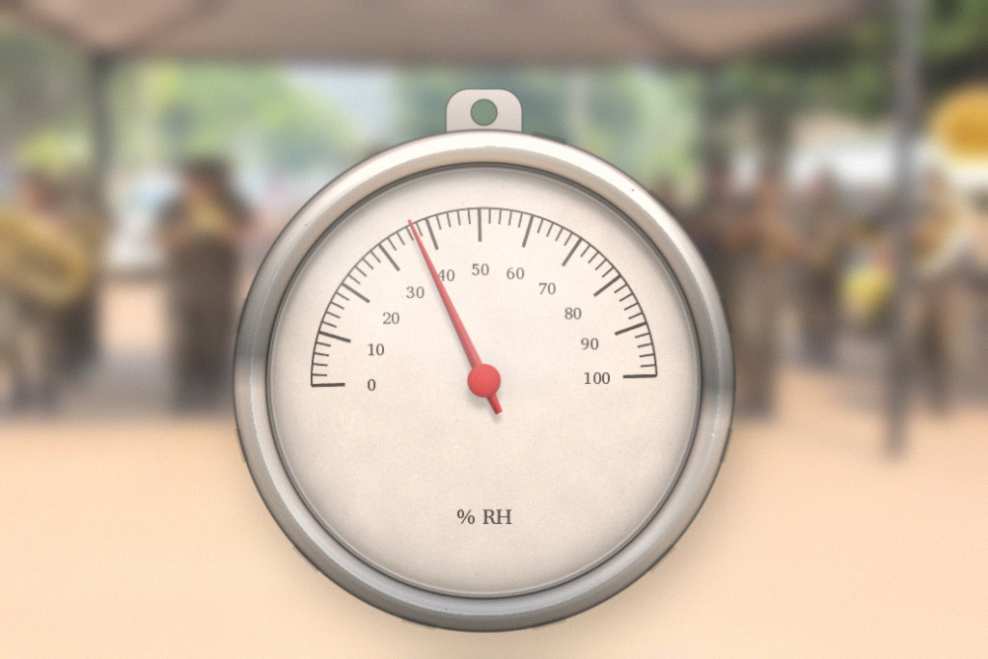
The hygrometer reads 37; %
